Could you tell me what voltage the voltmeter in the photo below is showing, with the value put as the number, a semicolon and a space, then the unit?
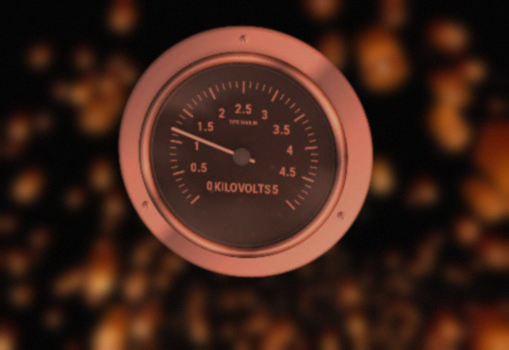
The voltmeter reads 1.2; kV
